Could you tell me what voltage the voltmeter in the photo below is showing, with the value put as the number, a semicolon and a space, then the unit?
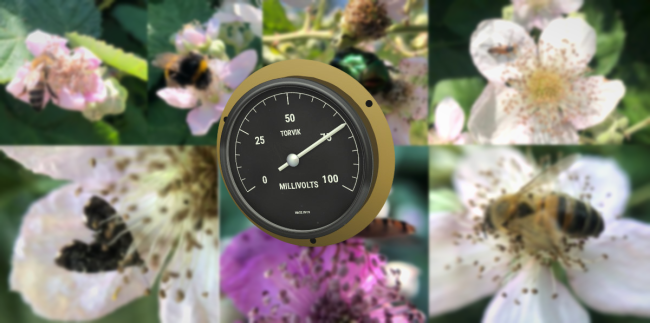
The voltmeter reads 75; mV
